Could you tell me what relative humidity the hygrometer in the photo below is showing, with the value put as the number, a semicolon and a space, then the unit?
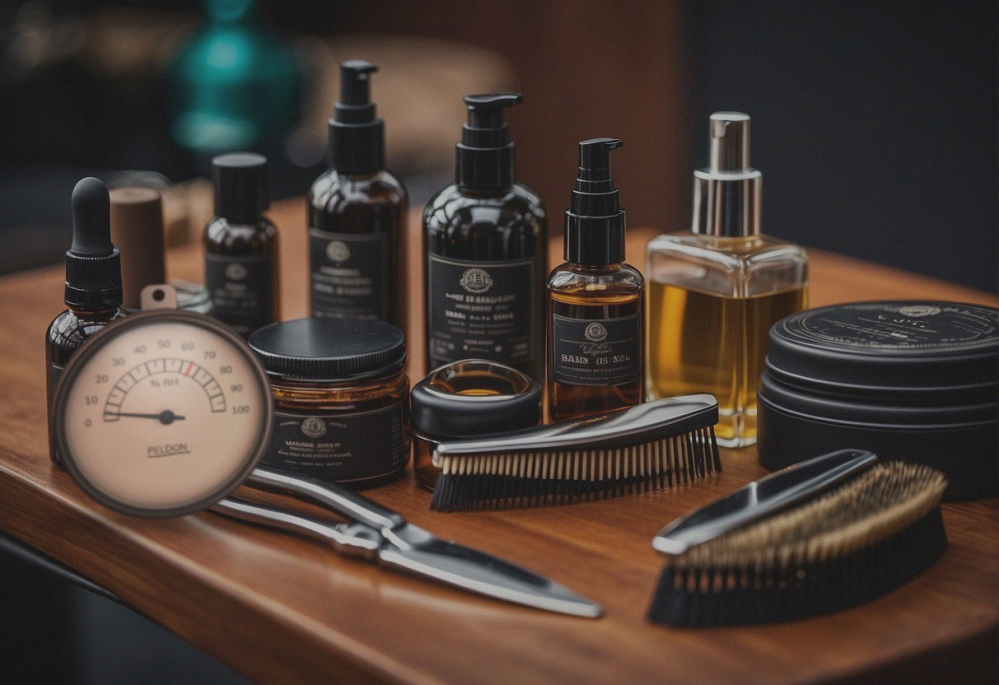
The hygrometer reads 5; %
